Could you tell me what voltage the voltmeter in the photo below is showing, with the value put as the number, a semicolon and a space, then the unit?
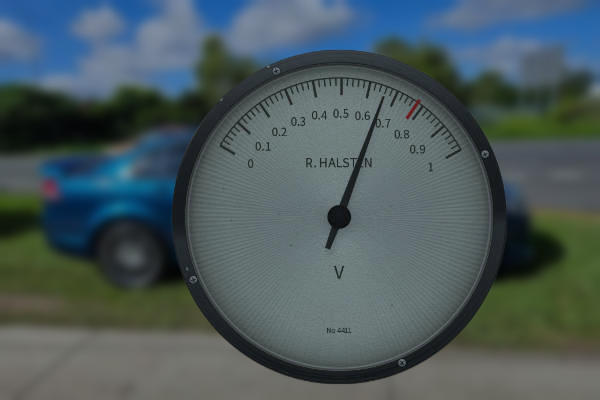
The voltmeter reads 0.66; V
